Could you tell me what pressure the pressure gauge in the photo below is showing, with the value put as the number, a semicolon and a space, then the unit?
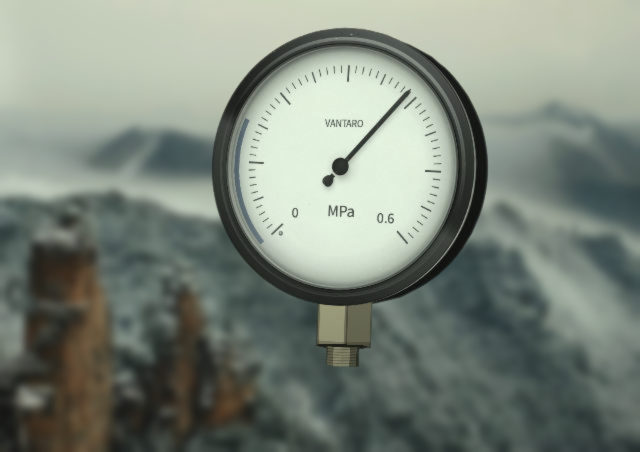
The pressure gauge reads 0.39; MPa
